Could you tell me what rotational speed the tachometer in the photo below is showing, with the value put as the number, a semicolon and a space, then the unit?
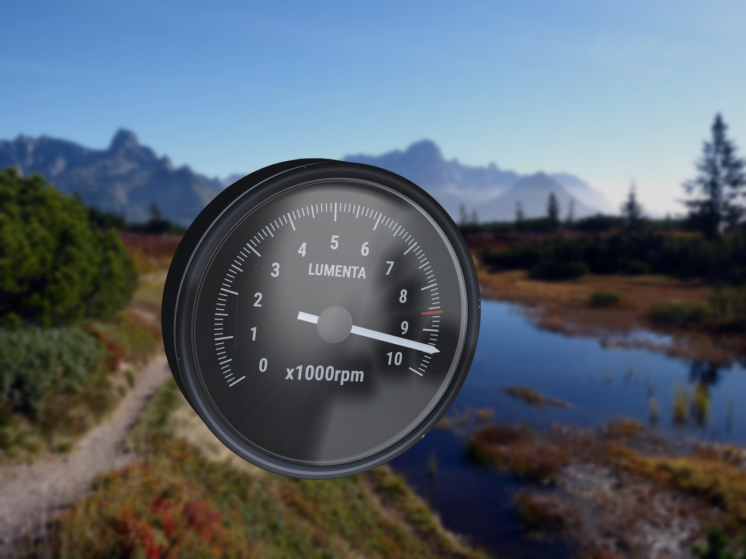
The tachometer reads 9400; rpm
